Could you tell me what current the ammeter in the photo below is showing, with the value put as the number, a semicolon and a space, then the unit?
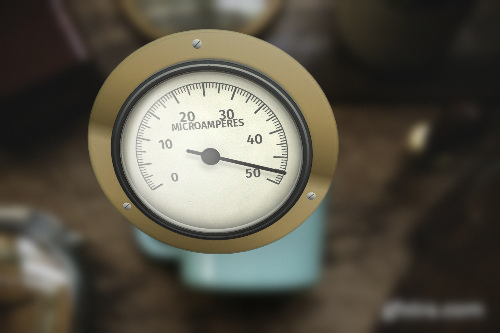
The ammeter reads 47.5; µA
